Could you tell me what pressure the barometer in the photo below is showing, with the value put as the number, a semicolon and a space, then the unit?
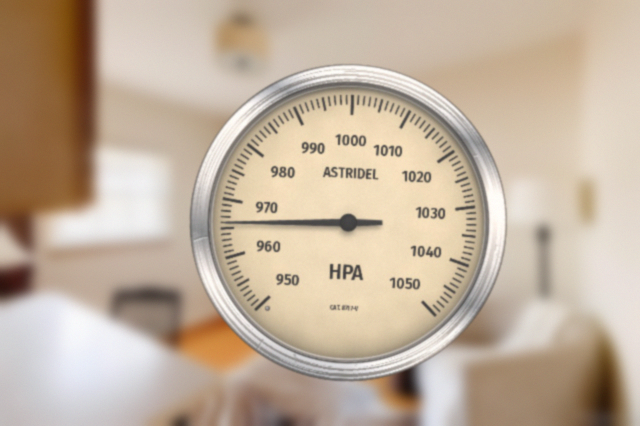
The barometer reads 966; hPa
